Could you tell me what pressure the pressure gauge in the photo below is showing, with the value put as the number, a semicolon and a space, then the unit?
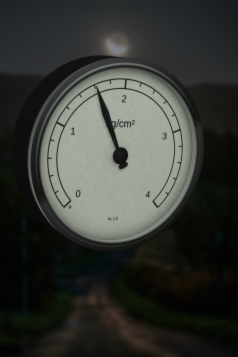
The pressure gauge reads 1.6; kg/cm²
